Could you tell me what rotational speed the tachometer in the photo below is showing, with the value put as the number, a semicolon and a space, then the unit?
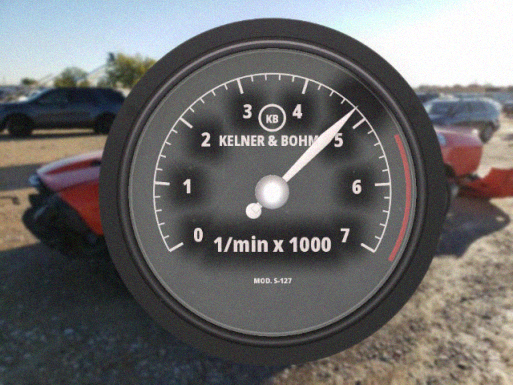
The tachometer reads 4800; rpm
